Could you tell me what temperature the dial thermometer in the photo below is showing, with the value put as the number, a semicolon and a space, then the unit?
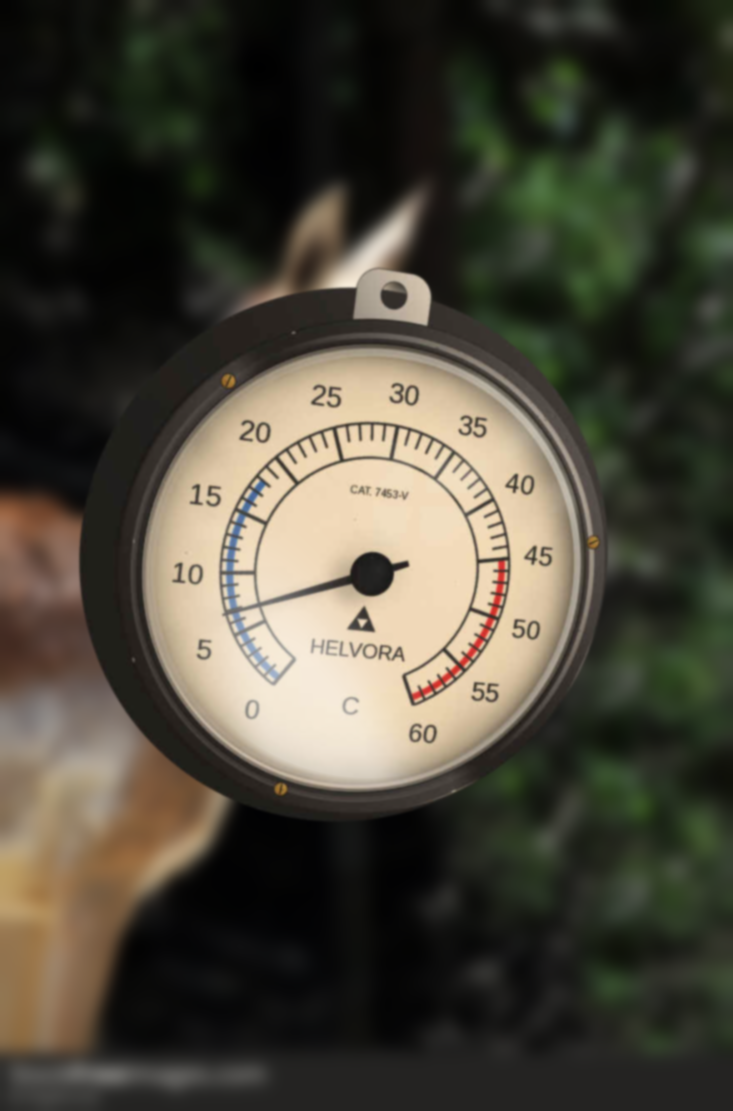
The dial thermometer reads 7; °C
